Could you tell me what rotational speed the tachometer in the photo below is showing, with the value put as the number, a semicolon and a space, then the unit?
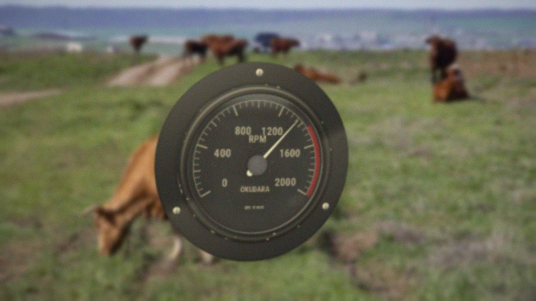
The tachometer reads 1350; rpm
